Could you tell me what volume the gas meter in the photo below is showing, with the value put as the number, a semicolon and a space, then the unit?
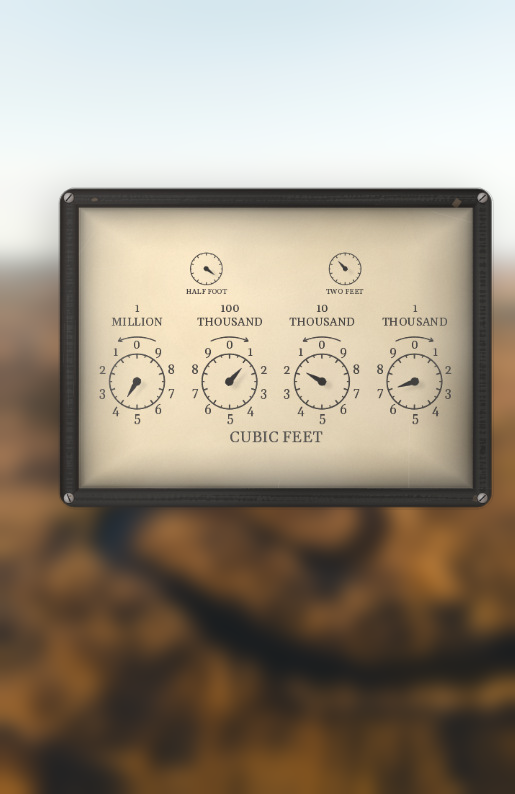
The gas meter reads 411700; ft³
